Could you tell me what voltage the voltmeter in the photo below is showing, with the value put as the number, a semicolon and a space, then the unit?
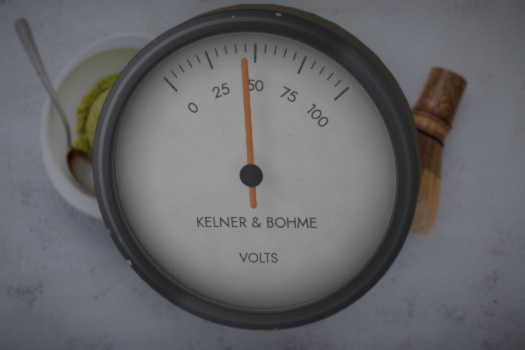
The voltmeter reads 45; V
